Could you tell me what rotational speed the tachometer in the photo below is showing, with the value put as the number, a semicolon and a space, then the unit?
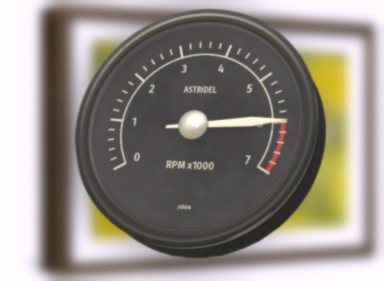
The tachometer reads 6000; rpm
